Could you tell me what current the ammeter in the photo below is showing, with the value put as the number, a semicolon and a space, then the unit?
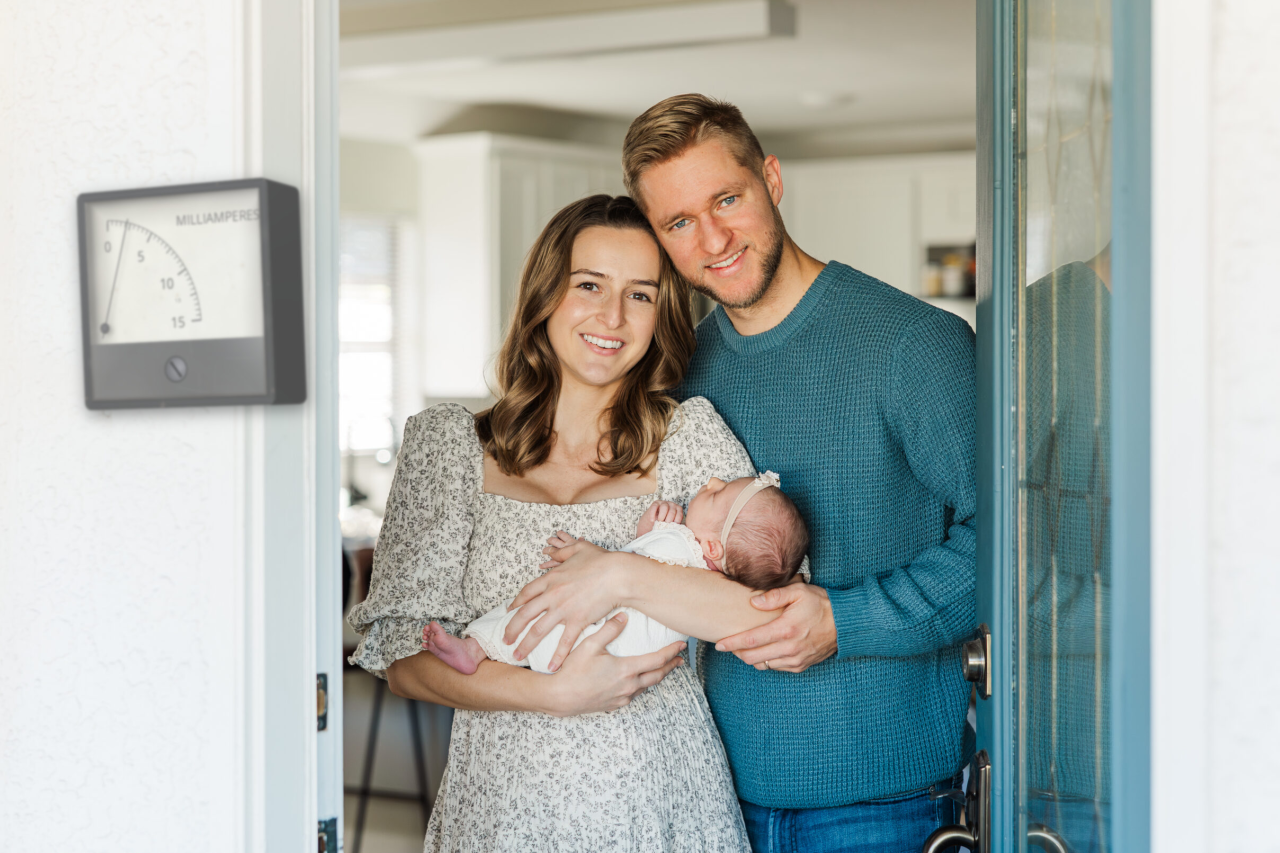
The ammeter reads 2.5; mA
